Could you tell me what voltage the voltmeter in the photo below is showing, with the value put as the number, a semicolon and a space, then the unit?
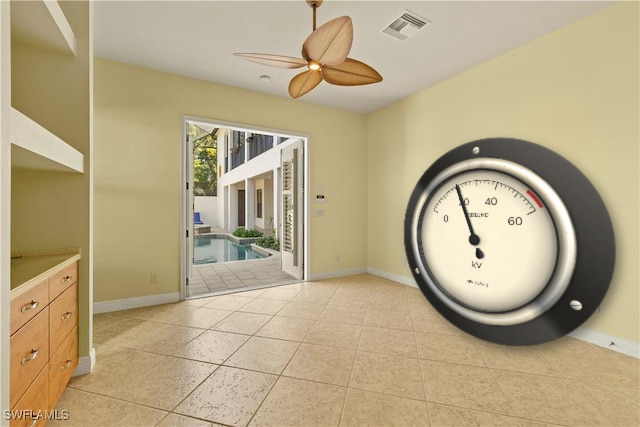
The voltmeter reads 20; kV
